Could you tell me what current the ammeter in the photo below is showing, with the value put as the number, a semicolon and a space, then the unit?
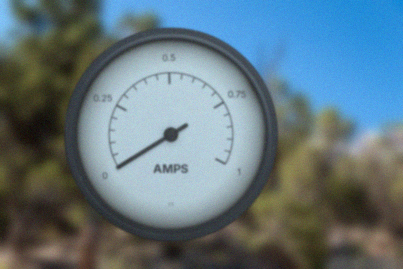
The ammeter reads 0; A
